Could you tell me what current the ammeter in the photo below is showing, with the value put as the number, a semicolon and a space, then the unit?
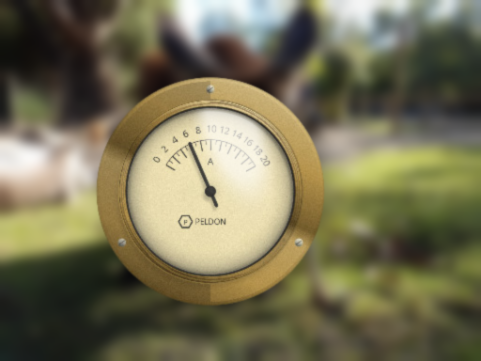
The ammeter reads 6; A
